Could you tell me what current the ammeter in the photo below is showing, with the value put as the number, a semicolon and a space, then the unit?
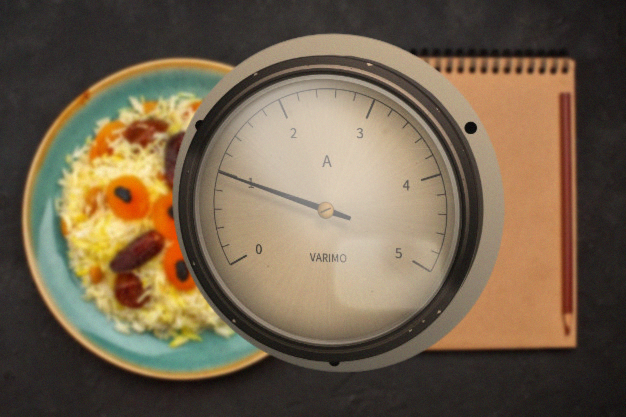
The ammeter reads 1; A
